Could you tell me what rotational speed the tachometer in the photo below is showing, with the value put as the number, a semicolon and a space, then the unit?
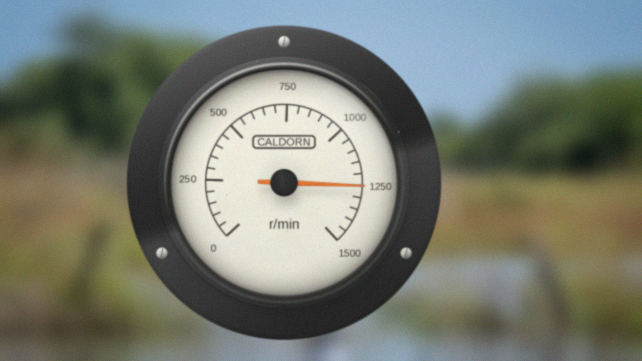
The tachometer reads 1250; rpm
